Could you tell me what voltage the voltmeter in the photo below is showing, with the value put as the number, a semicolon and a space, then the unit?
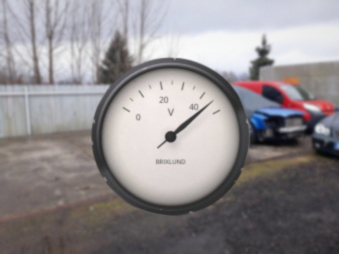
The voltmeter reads 45; V
